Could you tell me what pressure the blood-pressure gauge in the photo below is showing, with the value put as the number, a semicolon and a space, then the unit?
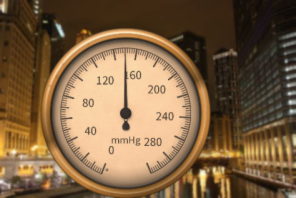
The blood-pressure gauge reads 150; mmHg
